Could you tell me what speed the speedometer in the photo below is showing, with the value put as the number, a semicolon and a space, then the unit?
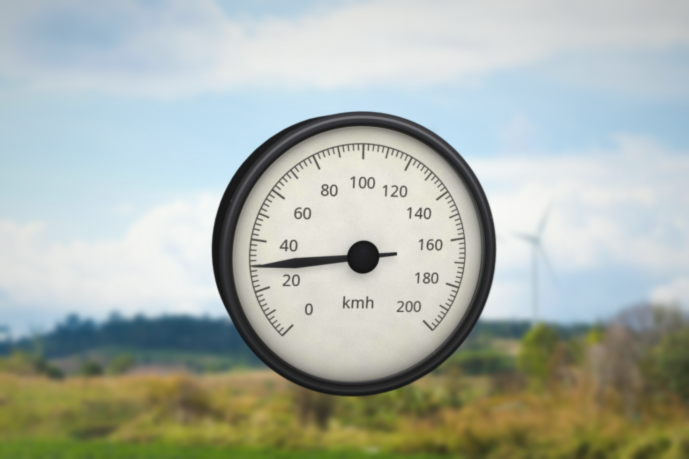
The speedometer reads 30; km/h
